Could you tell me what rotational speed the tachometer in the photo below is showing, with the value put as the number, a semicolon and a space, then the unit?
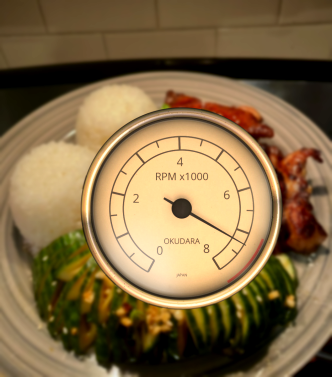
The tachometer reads 7250; rpm
